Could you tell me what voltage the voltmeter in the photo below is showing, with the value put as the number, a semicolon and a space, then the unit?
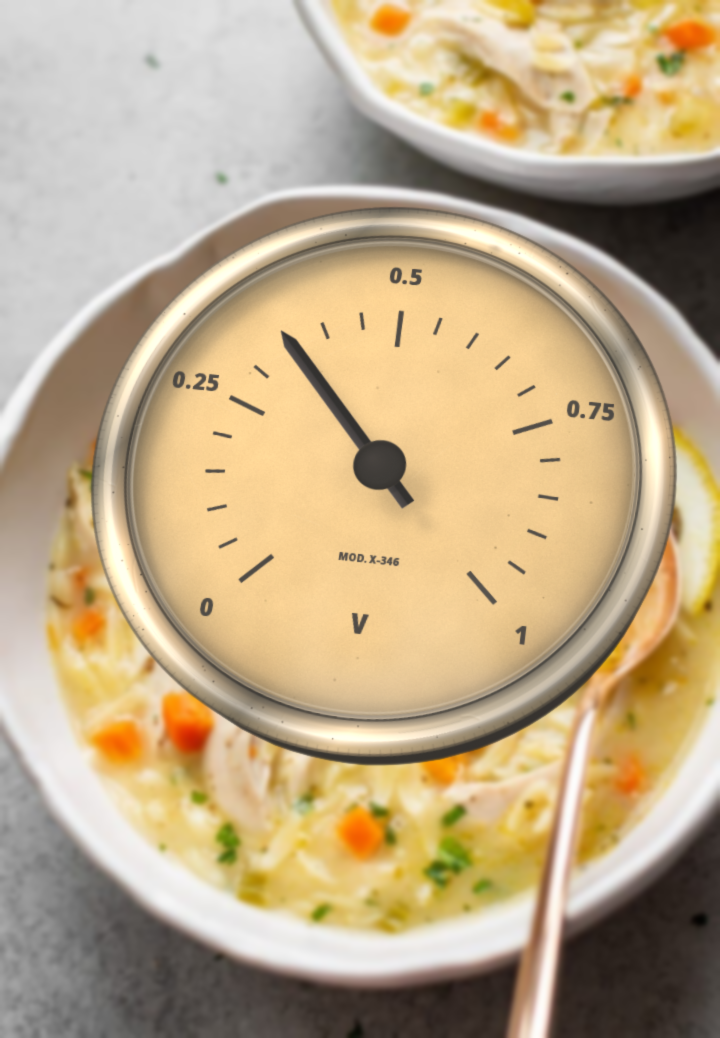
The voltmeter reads 0.35; V
